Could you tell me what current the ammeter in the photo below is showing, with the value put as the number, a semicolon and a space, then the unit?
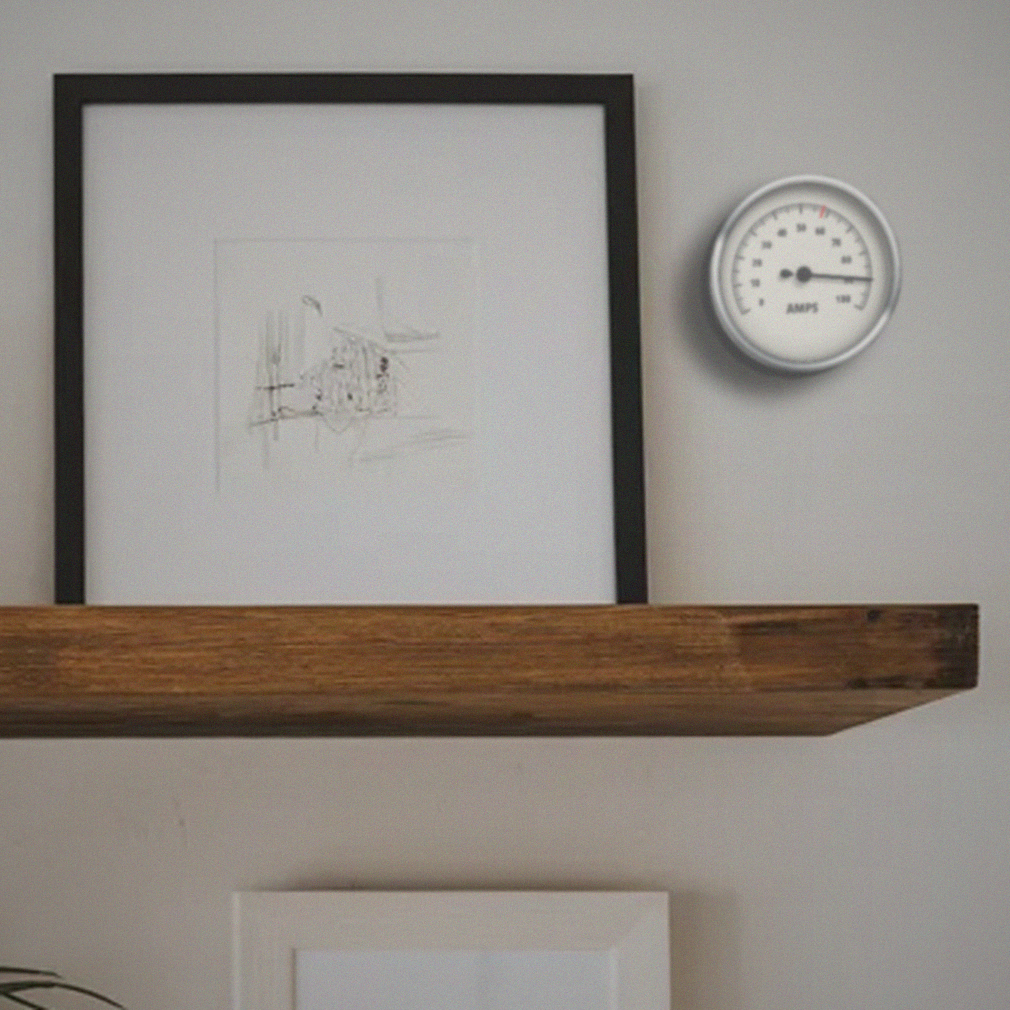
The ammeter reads 90; A
